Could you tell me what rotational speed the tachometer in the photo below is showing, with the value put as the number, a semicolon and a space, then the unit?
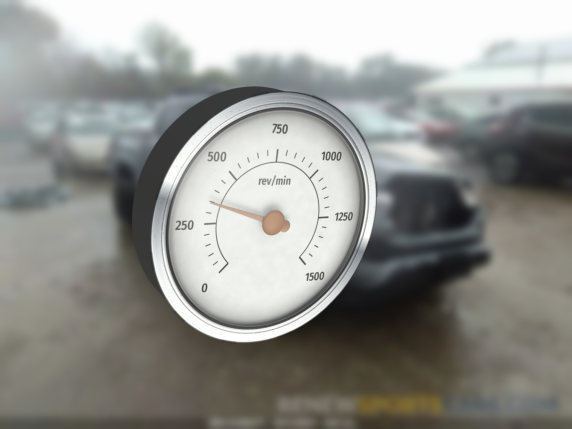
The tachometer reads 350; rpm
